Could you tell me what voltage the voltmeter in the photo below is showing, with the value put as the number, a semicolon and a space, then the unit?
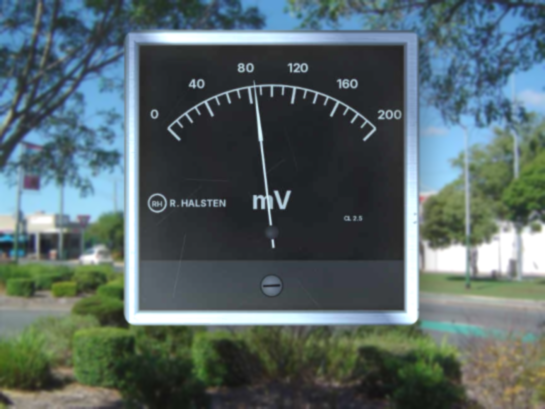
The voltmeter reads 85; mV
